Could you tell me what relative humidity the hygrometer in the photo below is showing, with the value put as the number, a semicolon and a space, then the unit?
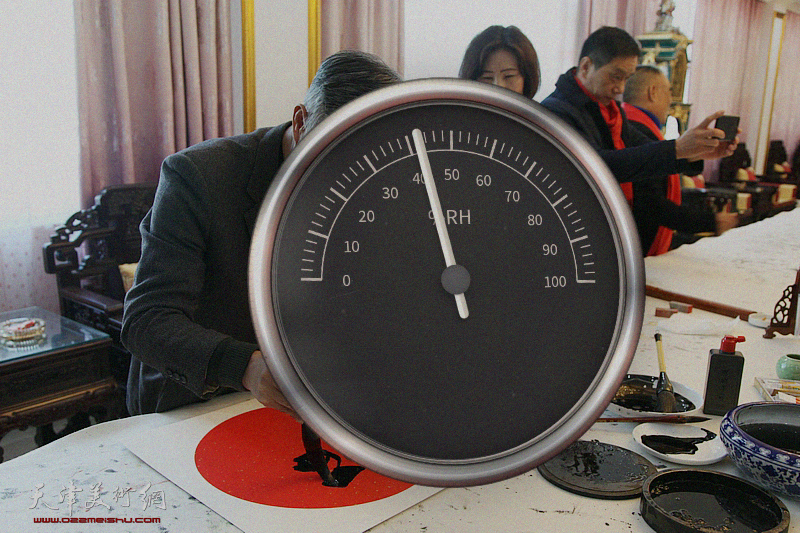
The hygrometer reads 42; %
